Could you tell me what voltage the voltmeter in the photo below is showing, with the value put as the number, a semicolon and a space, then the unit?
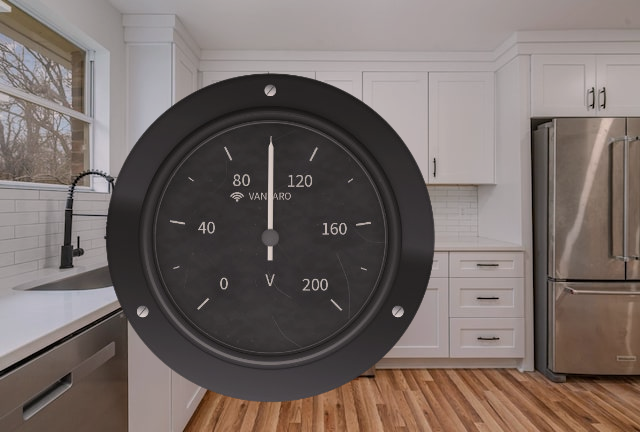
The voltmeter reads 100; V
